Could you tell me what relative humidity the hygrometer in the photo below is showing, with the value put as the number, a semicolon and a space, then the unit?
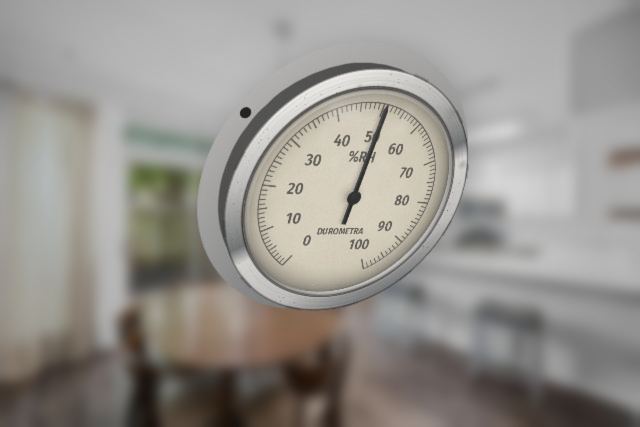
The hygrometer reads 50; %
